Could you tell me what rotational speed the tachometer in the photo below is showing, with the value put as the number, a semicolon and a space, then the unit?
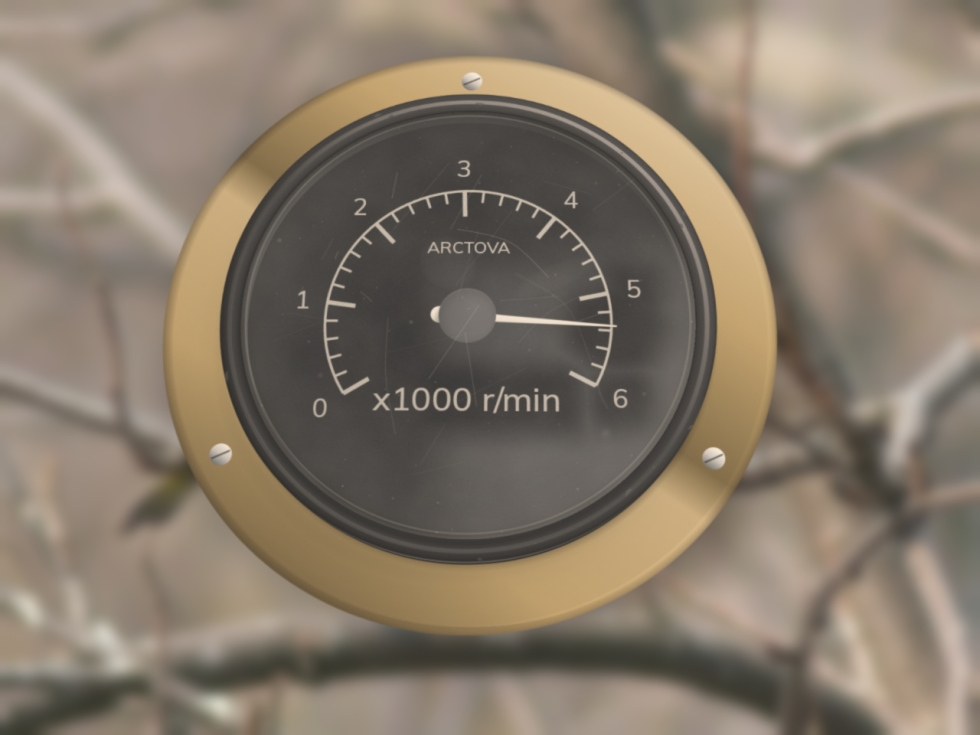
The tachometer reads 5400; rpm
